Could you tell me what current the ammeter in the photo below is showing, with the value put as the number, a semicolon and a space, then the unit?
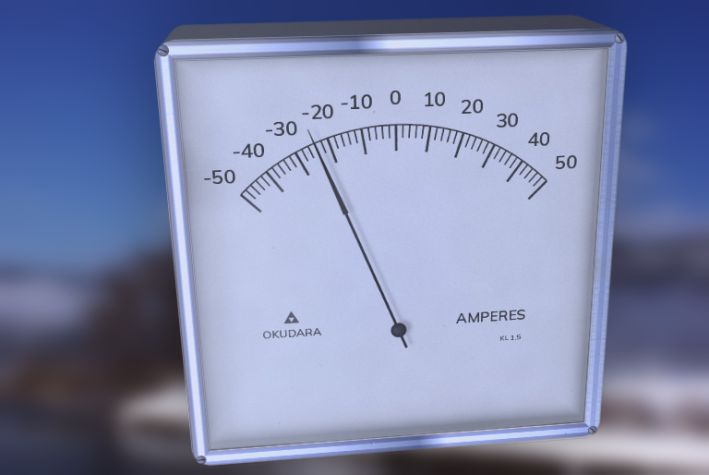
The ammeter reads -24; A
